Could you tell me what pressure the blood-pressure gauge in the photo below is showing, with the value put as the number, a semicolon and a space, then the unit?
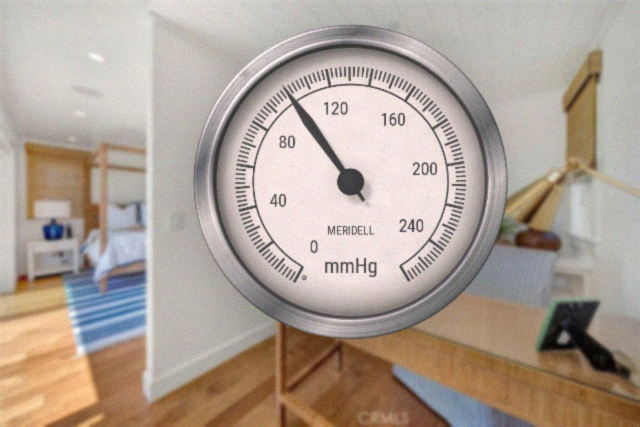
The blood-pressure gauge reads 100; mmHg
